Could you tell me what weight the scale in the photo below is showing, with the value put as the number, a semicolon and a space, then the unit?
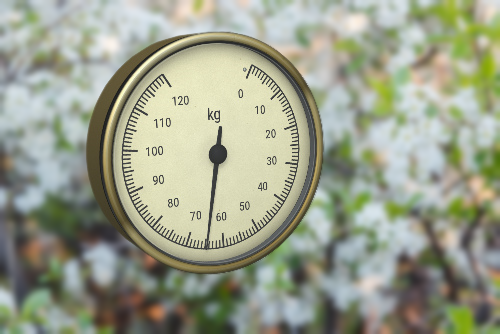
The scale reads 65; kg
